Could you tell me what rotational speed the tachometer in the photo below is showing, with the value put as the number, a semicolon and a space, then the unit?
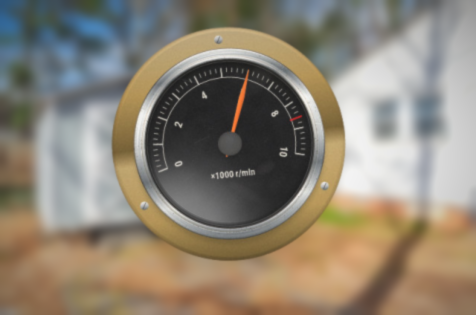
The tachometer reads 6000; rpm
